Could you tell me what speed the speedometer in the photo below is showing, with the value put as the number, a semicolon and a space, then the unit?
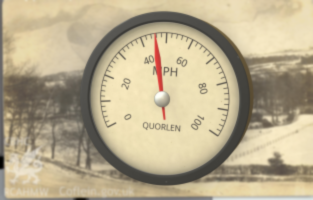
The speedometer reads 46; mph
